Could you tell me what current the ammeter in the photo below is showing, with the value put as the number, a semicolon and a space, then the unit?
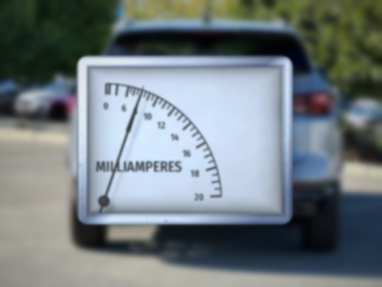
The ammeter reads 8; mA
